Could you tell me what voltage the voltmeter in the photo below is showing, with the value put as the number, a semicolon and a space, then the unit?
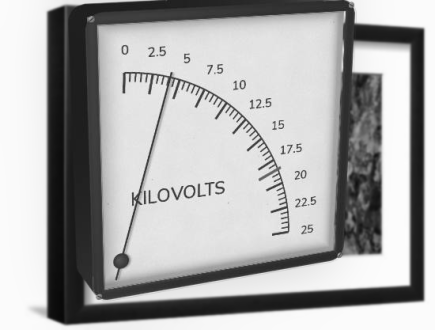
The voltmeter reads 4; kV
